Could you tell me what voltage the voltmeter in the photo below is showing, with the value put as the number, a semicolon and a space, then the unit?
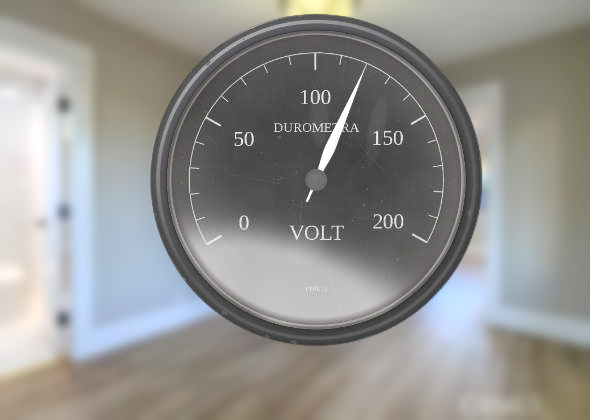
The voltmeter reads 120; V
